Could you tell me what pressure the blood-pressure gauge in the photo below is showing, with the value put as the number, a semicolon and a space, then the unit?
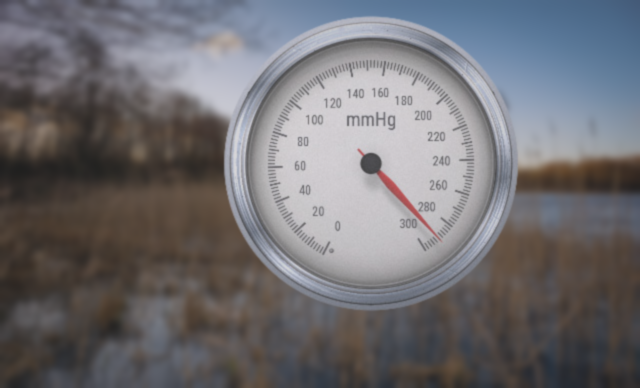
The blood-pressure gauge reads 290; mmHg
